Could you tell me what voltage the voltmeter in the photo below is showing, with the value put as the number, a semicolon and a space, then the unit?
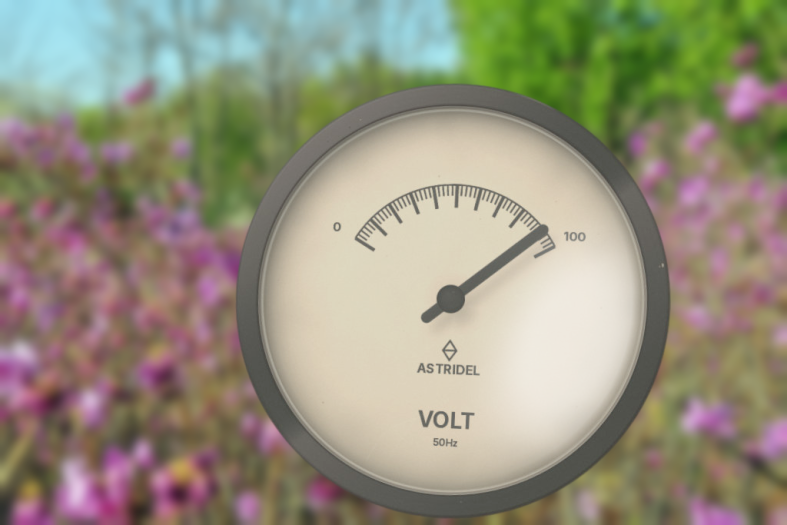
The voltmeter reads 92; V
